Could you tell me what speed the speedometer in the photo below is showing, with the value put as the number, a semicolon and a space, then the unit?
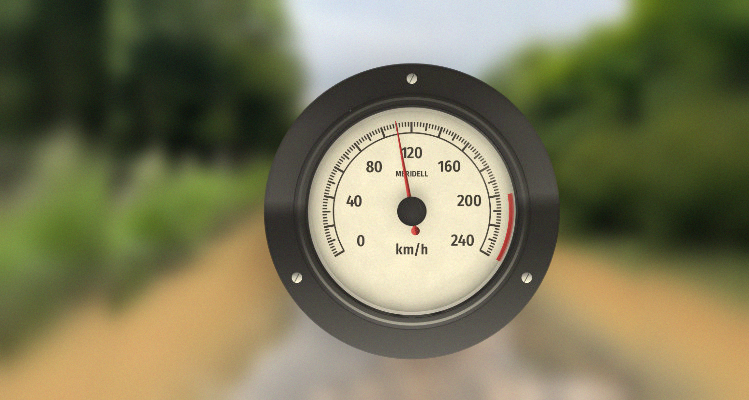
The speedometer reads 110; km/h
